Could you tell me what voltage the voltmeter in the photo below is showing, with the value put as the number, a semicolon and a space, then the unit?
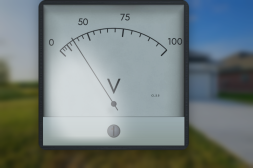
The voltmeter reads 35; V
